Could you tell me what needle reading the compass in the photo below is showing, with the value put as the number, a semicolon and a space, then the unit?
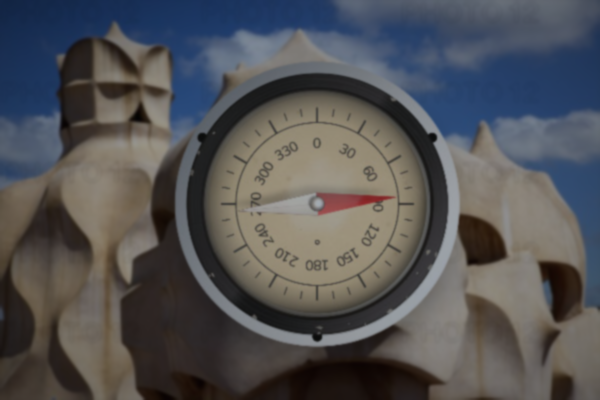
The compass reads 85; °
